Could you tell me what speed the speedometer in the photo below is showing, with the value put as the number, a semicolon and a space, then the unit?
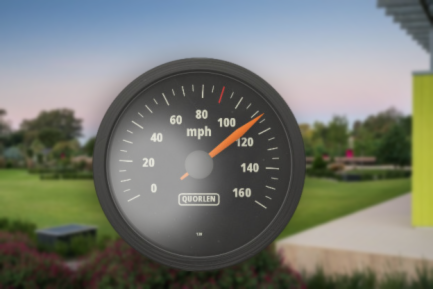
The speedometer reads 112.5; mph
